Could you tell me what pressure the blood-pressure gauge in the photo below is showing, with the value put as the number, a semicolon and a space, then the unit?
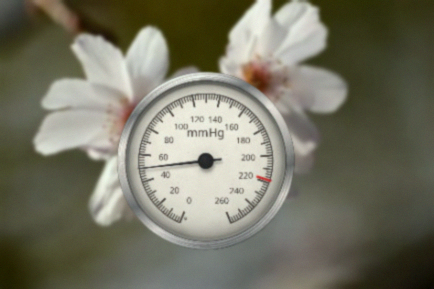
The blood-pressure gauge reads 50; mmHg
